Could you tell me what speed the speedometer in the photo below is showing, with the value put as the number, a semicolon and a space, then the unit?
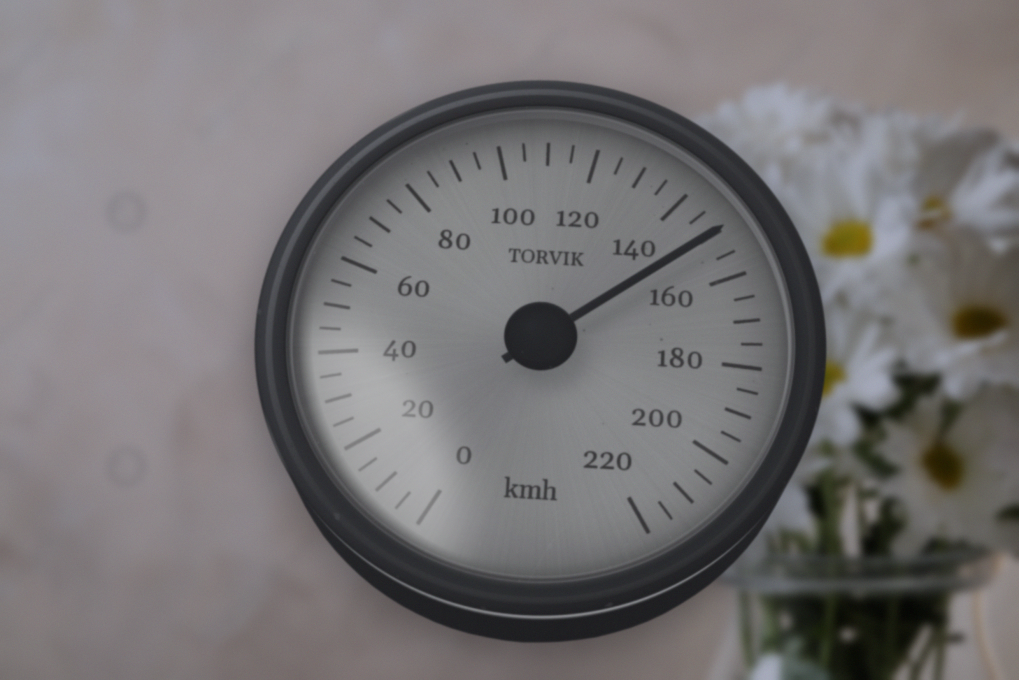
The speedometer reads 150; km/h
